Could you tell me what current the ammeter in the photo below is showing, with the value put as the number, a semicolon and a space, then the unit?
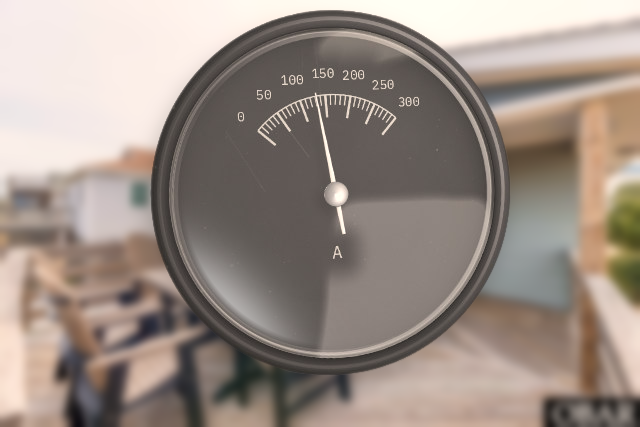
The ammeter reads 130; A
